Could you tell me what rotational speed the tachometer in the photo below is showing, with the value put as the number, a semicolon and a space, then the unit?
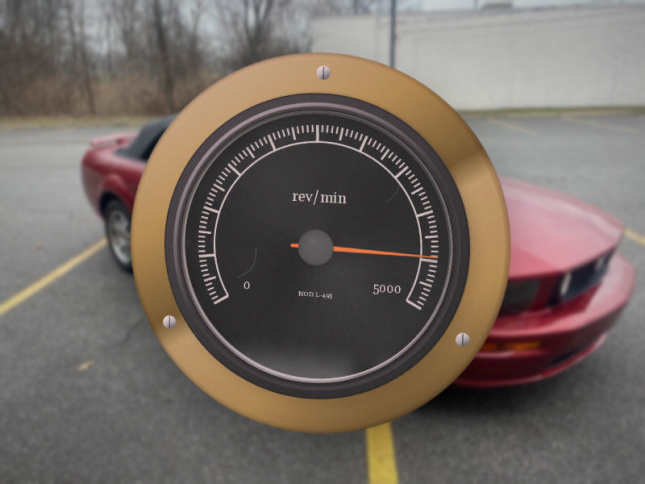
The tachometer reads 4450; rpm
